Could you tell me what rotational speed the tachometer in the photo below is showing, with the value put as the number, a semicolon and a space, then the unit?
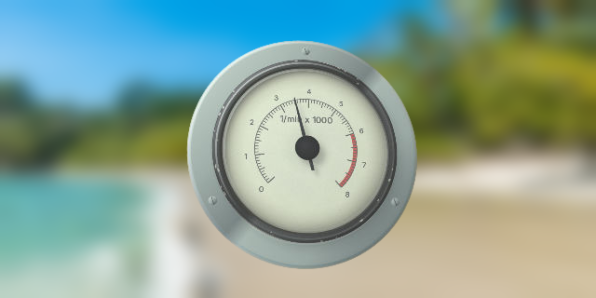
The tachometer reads 3500; rpm
